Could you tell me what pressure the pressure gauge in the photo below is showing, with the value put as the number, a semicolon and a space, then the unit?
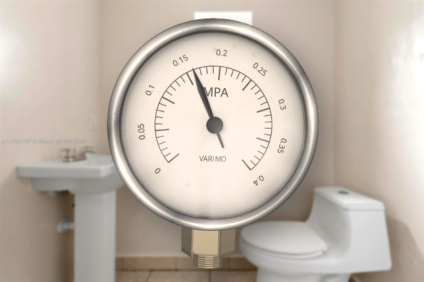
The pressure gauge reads 0.16; MPa
